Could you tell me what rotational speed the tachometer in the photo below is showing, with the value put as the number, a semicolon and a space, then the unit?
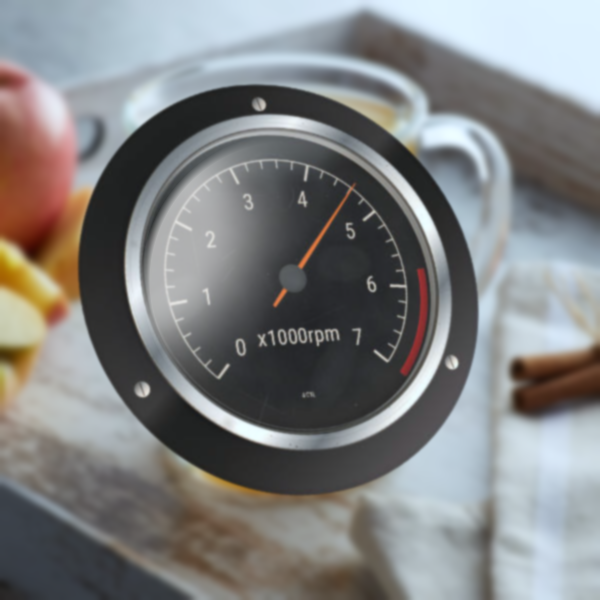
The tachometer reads 4600; rpm
